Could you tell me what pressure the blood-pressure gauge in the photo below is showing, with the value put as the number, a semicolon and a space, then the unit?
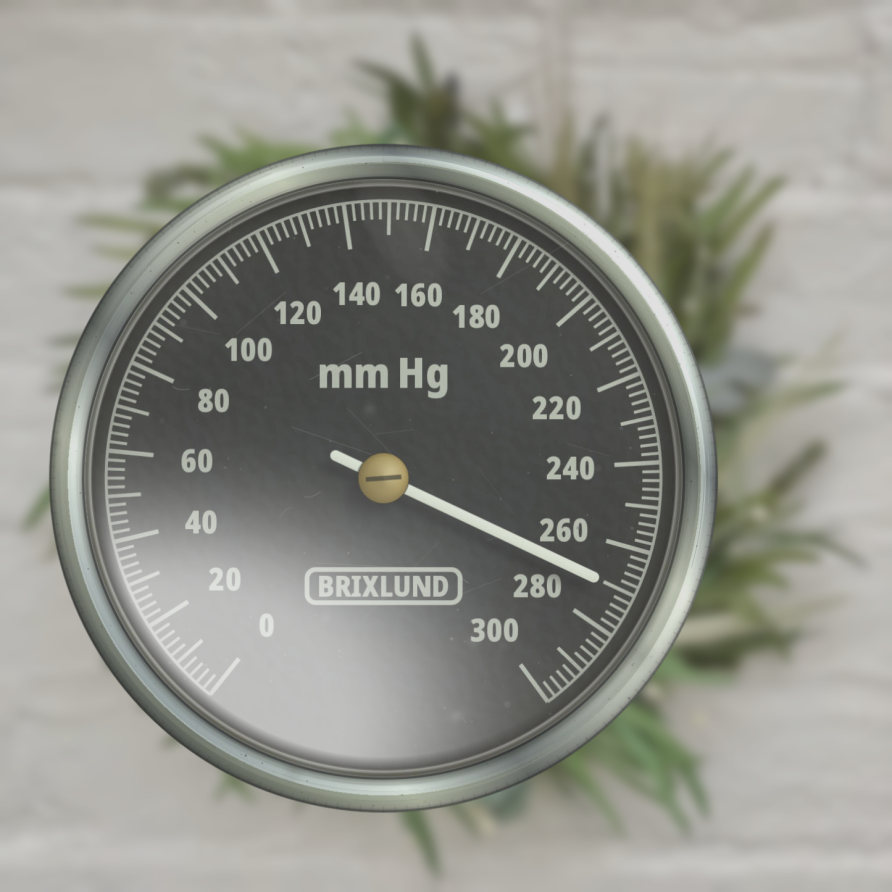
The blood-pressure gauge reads 270; mmHg
